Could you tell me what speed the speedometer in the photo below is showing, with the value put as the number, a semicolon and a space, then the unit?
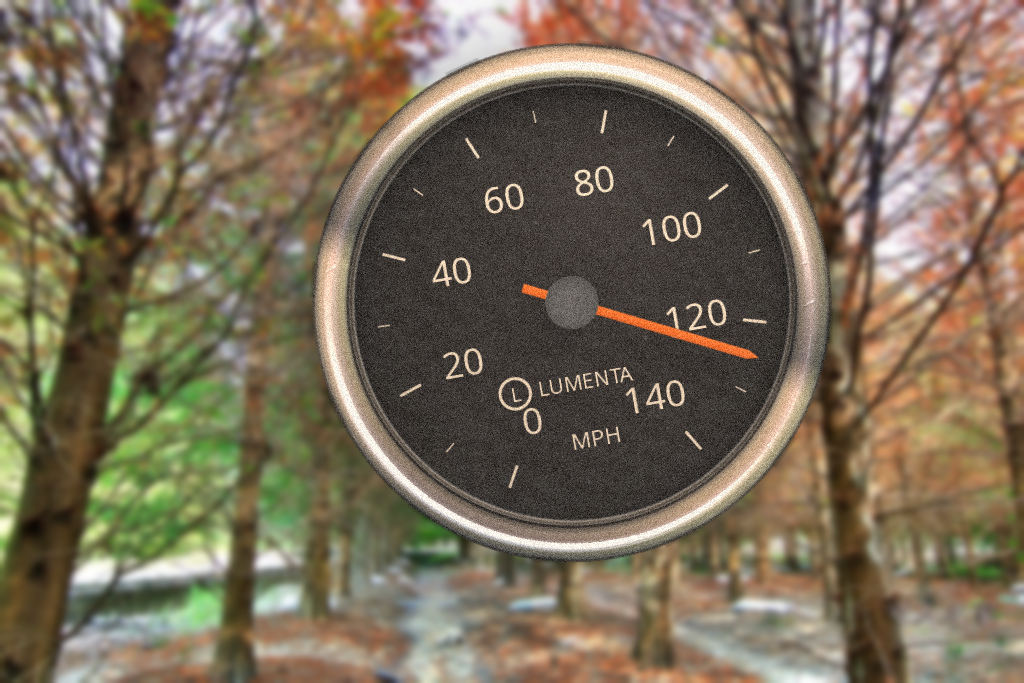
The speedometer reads 125; mph
